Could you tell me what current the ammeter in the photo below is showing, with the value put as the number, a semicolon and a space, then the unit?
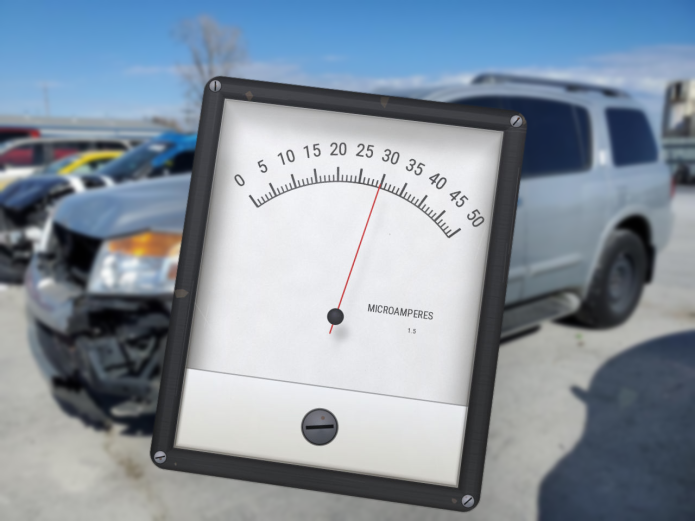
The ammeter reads 30; µA
